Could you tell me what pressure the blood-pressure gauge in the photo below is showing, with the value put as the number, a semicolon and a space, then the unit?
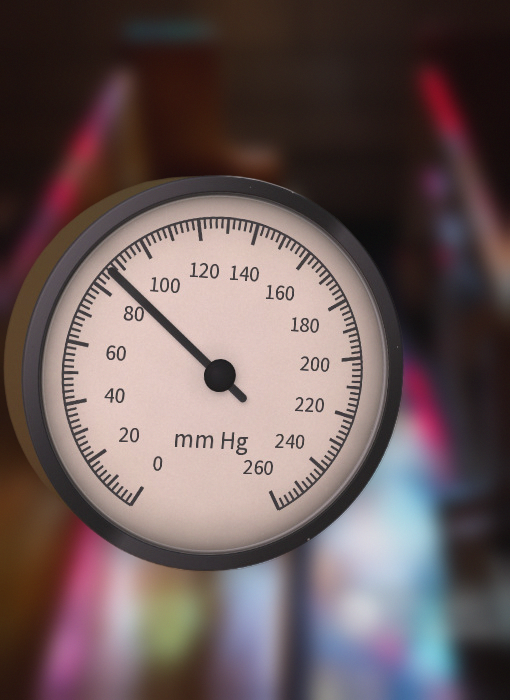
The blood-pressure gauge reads 86; mmHg
